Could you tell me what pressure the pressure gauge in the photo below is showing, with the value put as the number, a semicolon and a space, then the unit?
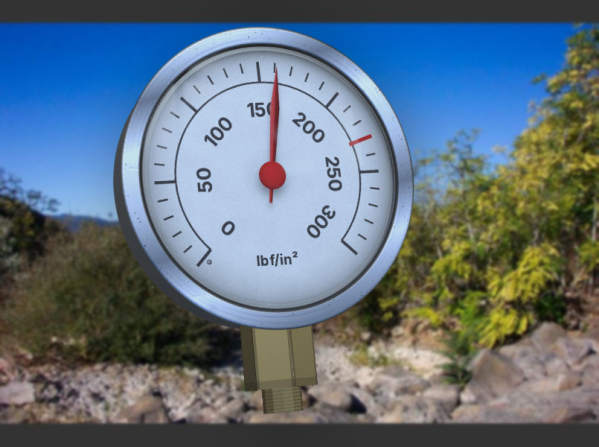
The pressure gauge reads 160; psi
